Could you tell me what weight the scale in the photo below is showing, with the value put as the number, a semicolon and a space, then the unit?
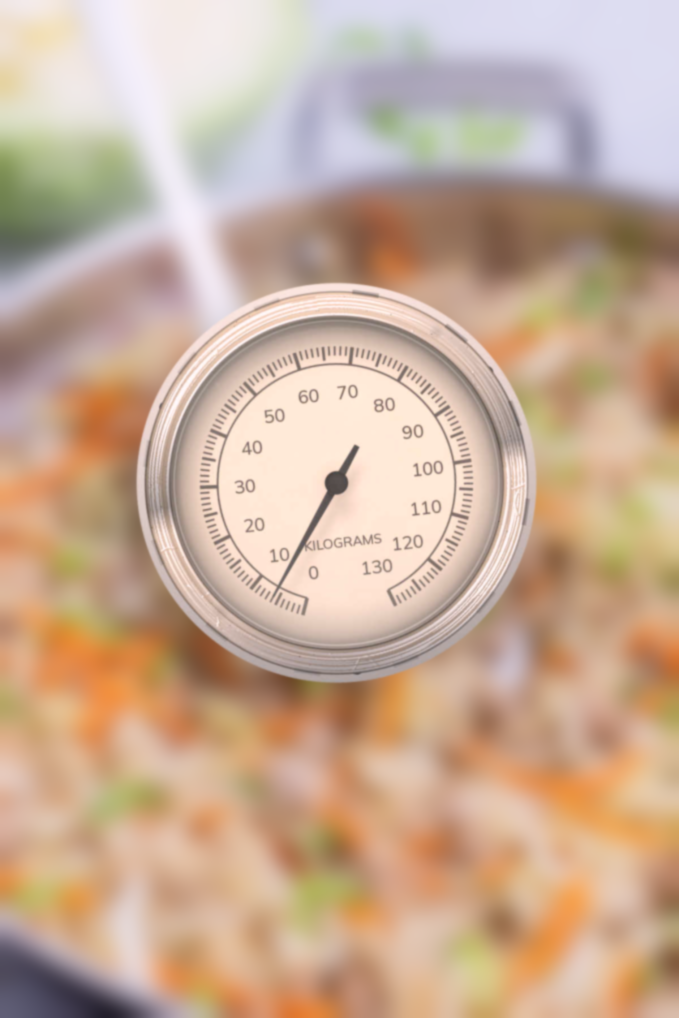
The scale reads 6; kg
